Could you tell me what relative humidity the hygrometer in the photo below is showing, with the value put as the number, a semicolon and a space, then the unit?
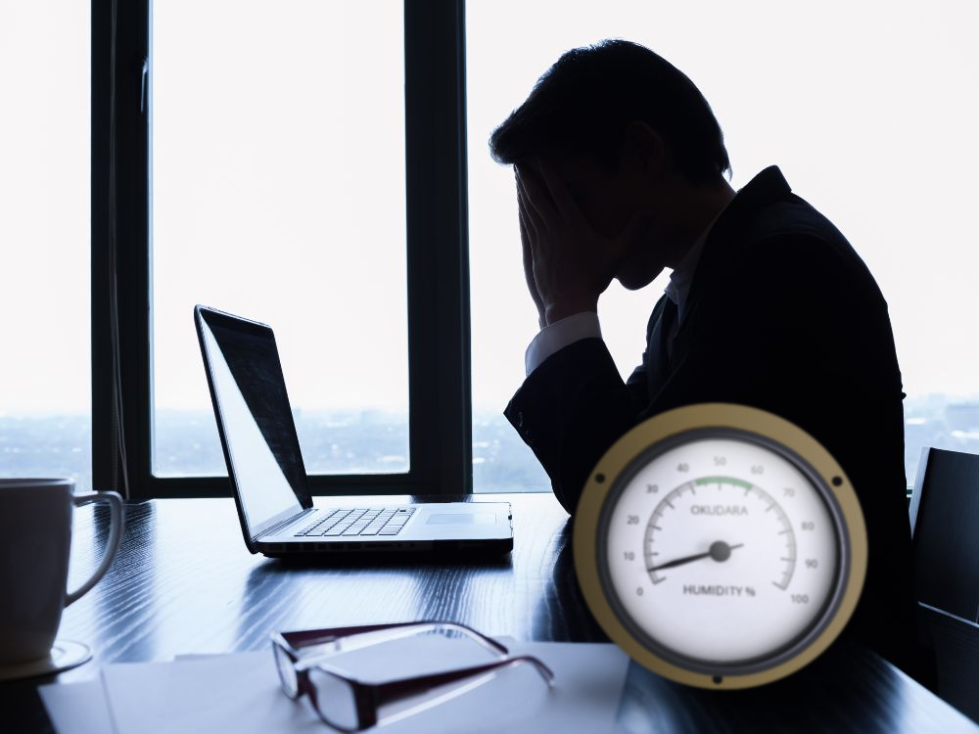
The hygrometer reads 5; %
